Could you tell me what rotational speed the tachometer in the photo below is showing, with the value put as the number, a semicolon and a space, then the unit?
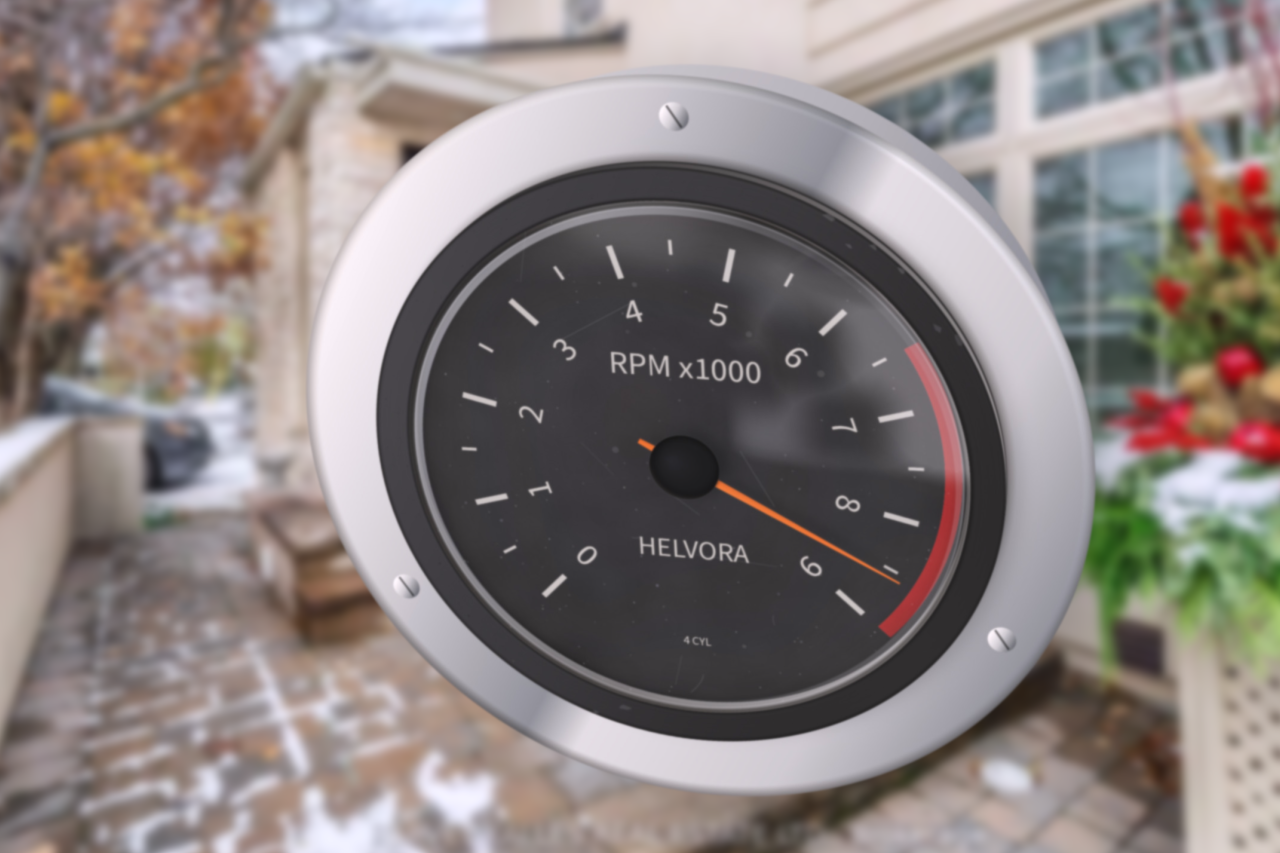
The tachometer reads 8500; rpm
